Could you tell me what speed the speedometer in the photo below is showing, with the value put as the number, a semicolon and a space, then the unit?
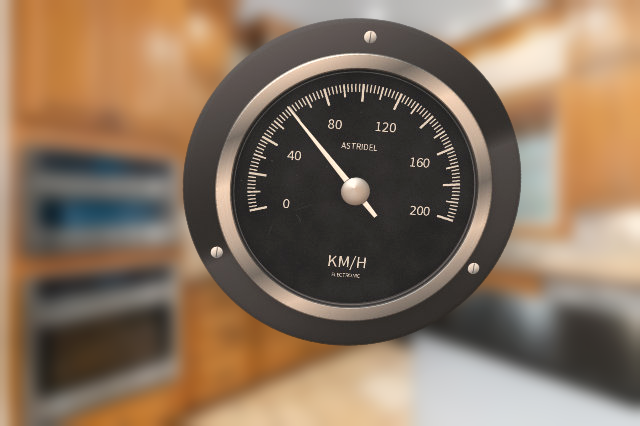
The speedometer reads 60; km/h
